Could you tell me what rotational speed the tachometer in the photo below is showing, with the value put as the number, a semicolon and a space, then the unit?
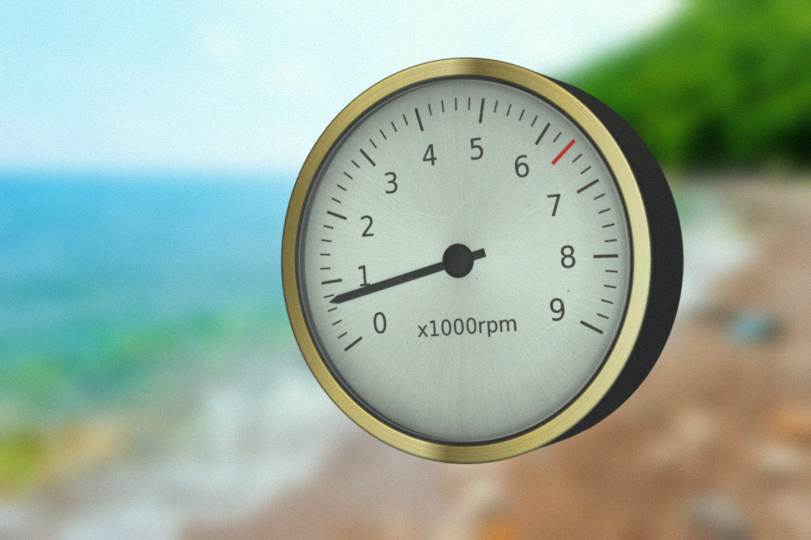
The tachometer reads 700; rpm
